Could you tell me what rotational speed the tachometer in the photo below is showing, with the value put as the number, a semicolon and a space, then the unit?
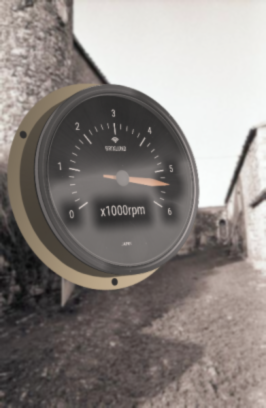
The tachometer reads 5400; rpm
